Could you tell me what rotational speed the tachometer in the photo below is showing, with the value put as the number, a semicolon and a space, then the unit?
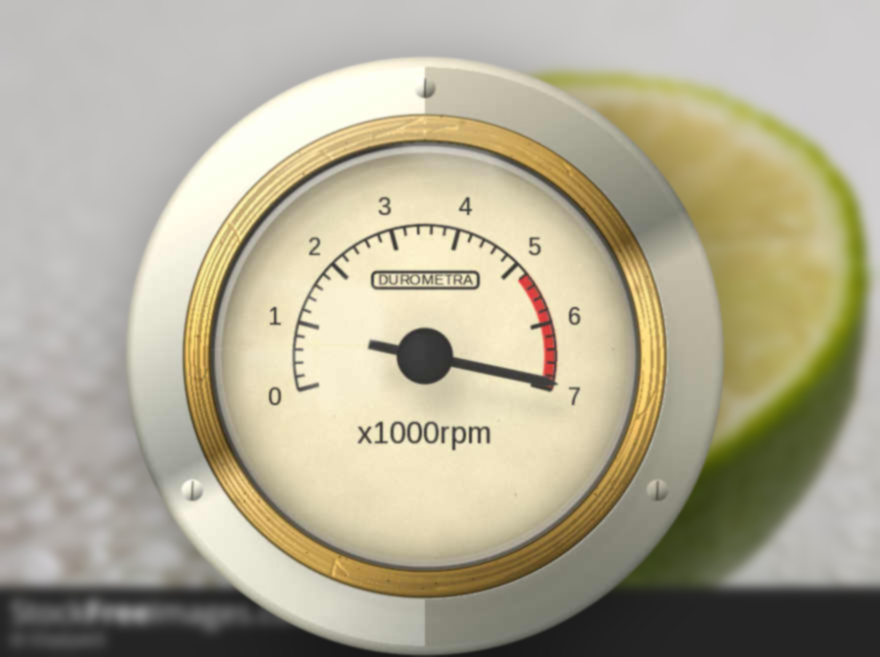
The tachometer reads 6900; rpm
